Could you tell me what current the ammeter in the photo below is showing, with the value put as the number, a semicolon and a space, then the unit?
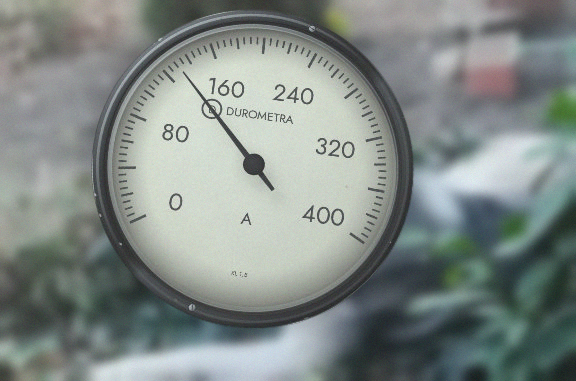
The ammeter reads 130; A
